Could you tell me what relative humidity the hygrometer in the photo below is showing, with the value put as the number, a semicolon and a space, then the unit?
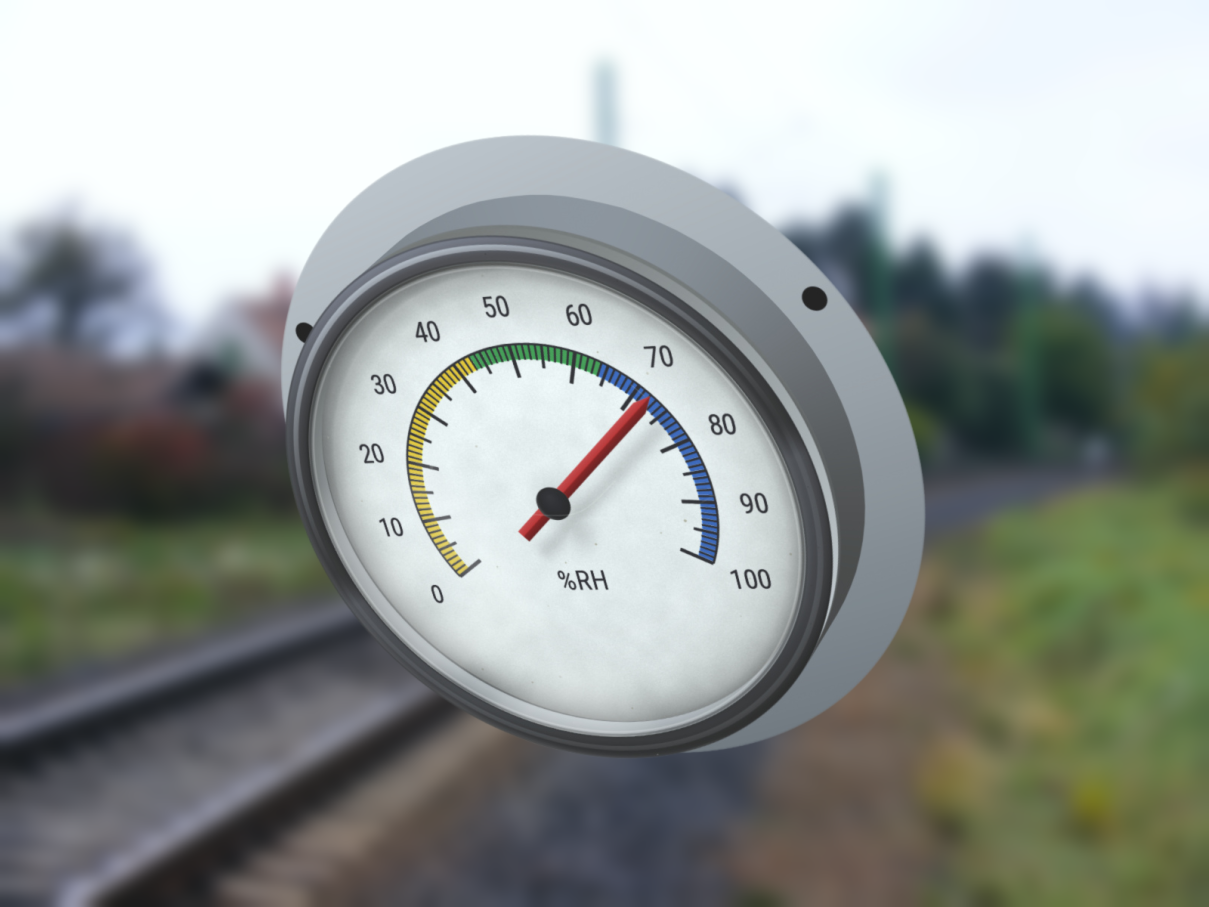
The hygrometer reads 72; %
